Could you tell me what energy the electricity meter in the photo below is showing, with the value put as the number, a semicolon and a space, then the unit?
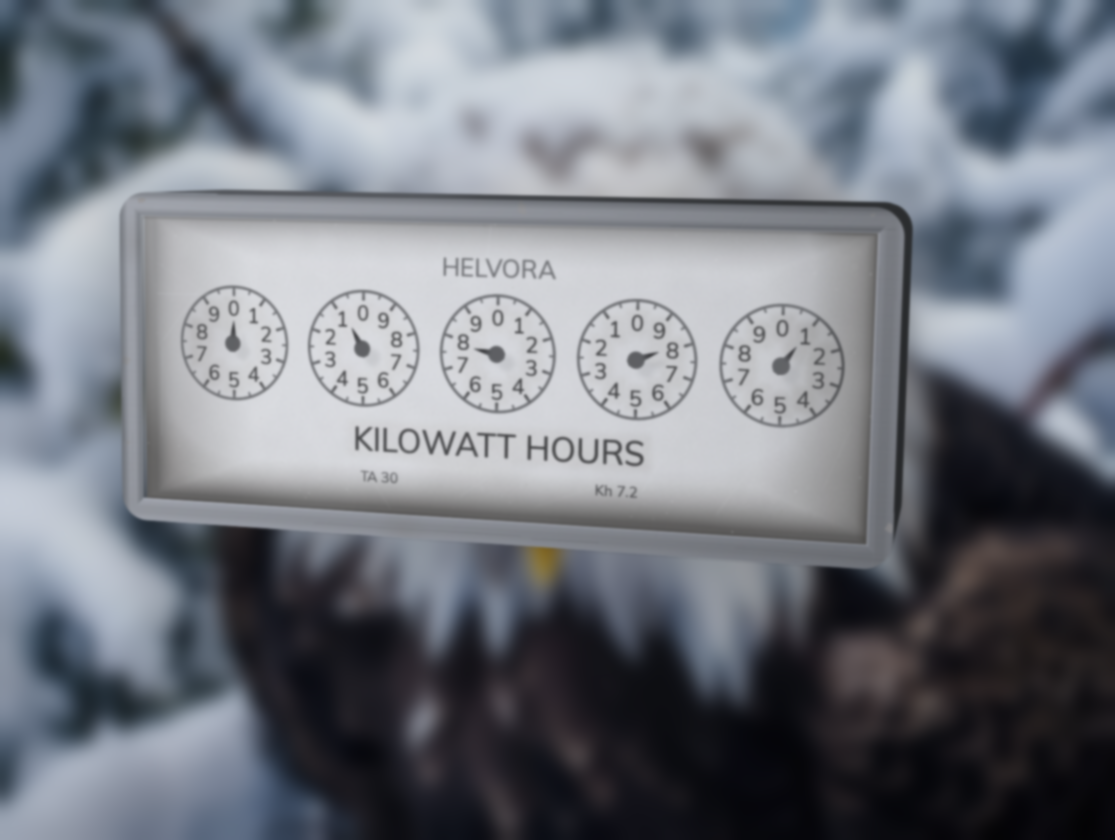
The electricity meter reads 781; kWh
